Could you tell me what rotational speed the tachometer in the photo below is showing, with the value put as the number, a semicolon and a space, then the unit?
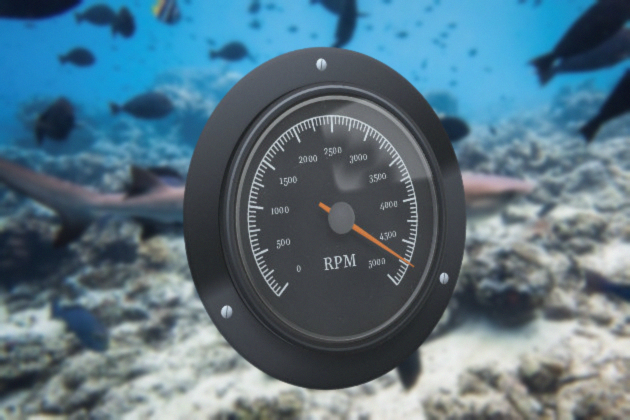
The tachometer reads 4750; rpm
